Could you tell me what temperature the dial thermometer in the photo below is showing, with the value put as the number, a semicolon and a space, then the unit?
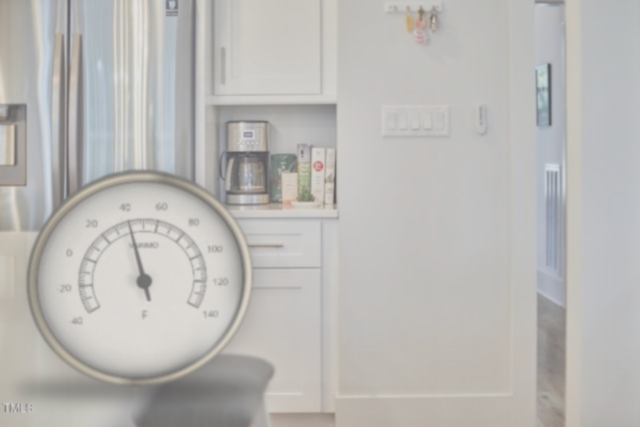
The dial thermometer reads 40; °F
